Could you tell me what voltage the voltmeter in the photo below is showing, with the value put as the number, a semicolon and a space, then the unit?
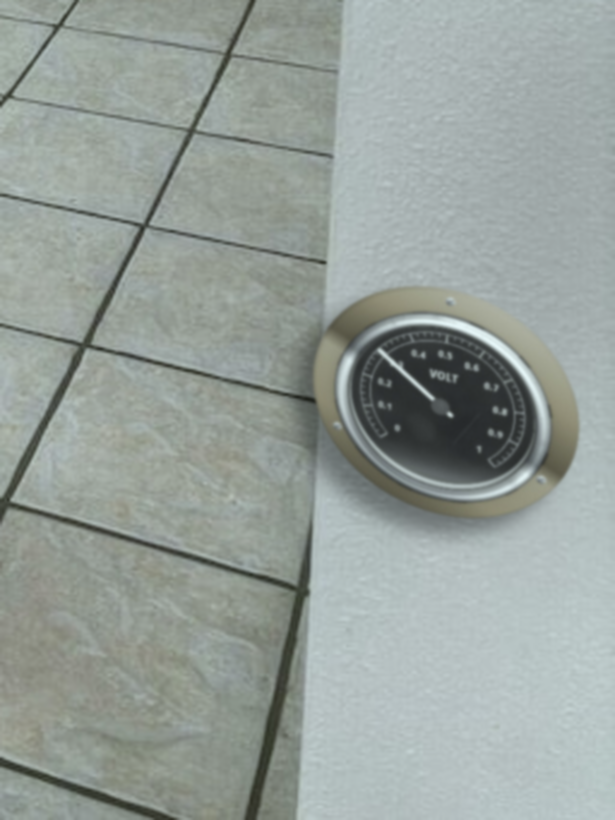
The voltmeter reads 0.3; V
